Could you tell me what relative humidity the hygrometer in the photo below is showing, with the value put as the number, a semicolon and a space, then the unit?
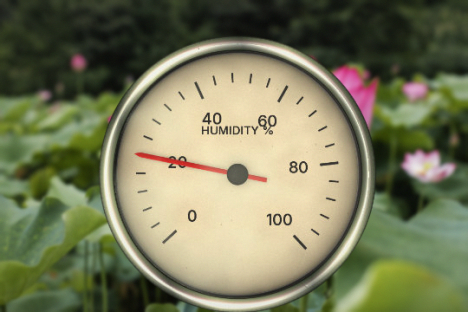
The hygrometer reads 20; %
